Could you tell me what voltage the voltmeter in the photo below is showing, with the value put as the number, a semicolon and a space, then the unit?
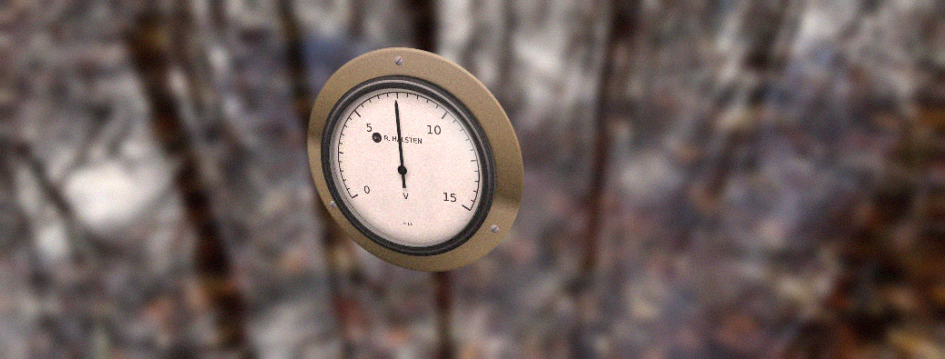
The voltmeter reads 7.5; V
